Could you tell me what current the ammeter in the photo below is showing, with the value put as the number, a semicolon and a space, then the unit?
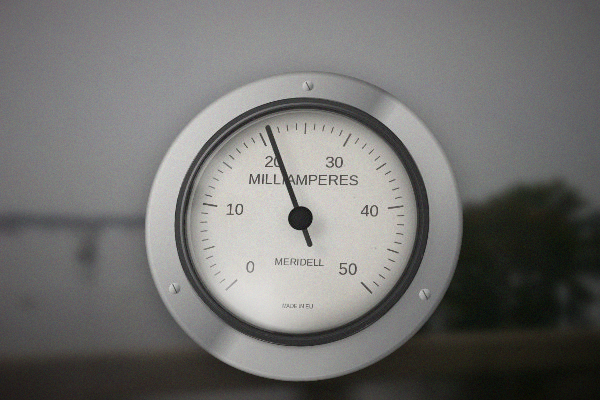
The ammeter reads 21; mA
